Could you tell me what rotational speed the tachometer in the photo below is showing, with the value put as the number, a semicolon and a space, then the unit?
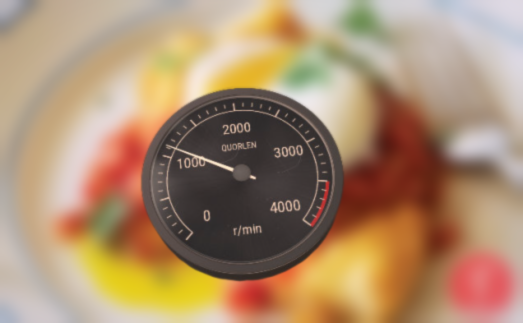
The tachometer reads 1100; rpm
